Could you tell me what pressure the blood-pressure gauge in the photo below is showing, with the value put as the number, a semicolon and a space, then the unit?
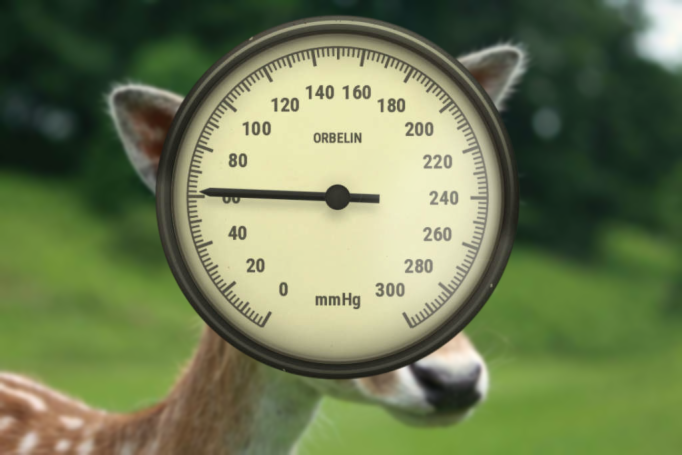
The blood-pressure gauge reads 62; mmHg
